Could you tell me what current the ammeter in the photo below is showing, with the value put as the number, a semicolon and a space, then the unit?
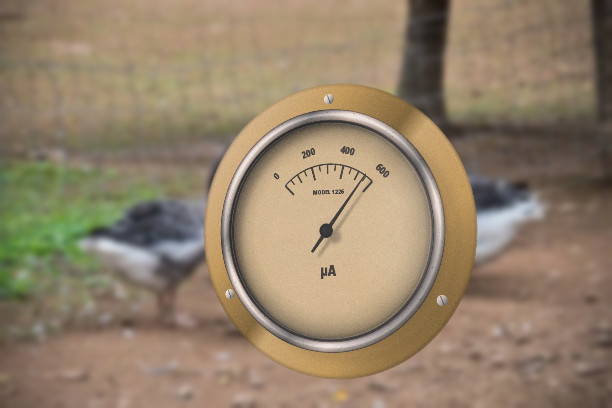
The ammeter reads 550; µA
